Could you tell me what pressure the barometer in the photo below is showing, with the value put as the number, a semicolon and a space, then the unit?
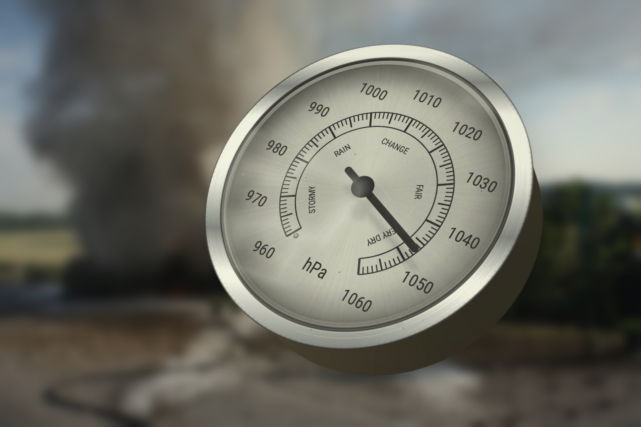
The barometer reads 1047; hPa
